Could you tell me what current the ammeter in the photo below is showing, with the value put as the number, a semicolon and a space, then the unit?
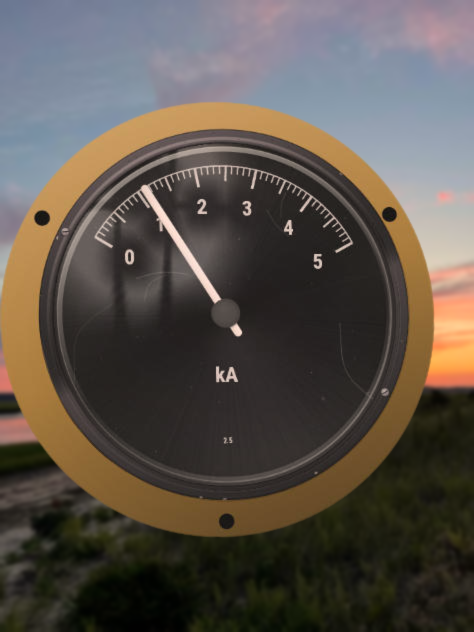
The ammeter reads 1.1; kA
